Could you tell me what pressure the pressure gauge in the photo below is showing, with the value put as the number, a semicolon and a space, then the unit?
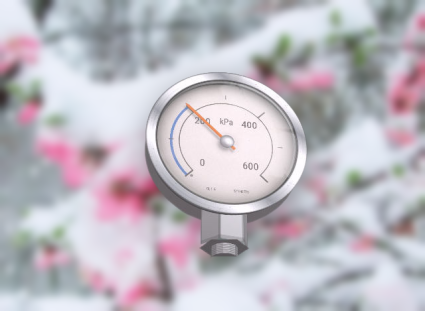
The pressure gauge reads 200; kPa
